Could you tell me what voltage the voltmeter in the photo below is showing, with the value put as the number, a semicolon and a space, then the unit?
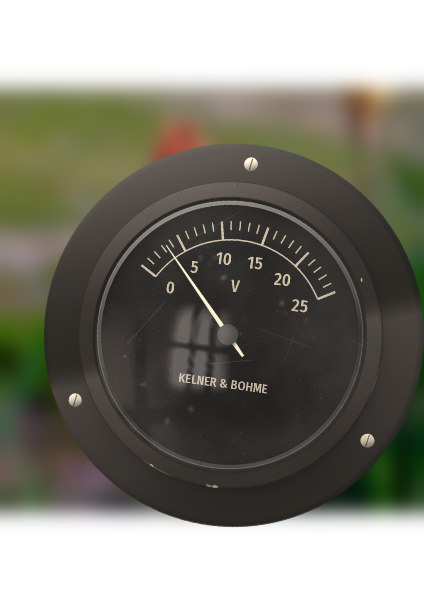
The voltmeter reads 3.5; V
